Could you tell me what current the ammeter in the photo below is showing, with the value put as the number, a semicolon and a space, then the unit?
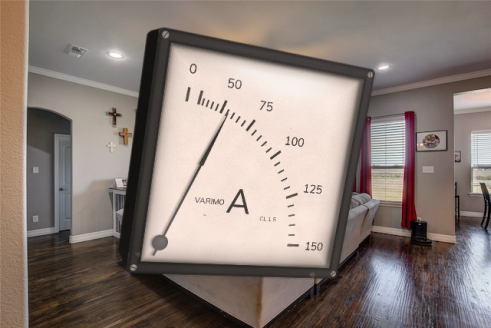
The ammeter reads 55; A
